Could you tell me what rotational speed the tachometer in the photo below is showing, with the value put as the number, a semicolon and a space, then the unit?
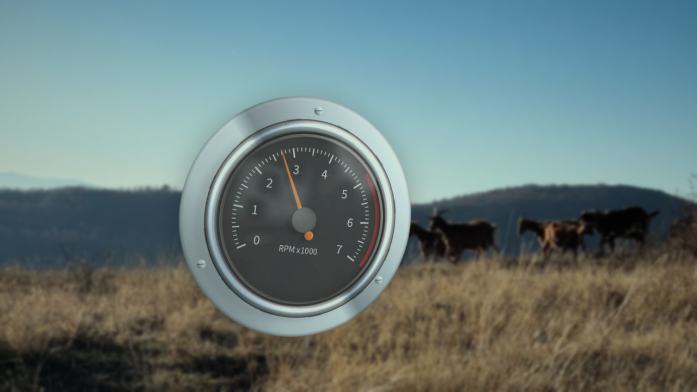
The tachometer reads 2700; rpm
